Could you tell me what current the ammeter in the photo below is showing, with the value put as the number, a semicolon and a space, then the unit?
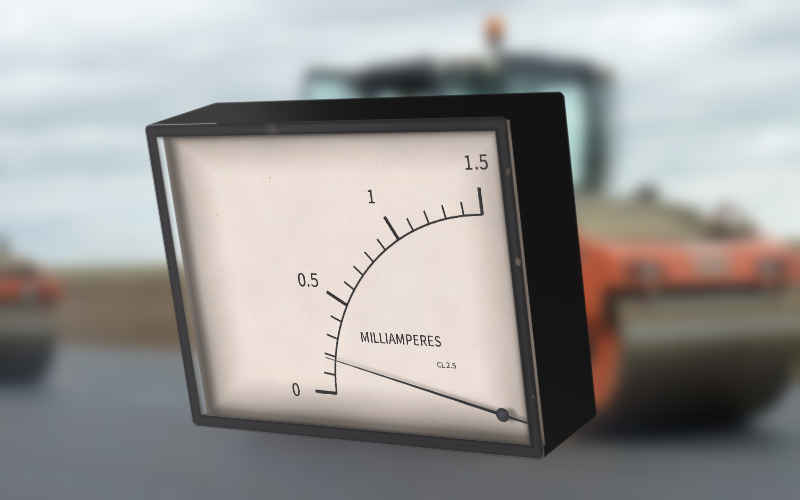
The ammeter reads 0.2; mA
